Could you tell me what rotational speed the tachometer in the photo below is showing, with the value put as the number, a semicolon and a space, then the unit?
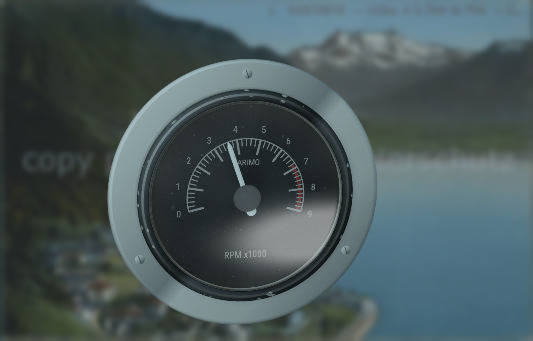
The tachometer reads 3600; rpm
